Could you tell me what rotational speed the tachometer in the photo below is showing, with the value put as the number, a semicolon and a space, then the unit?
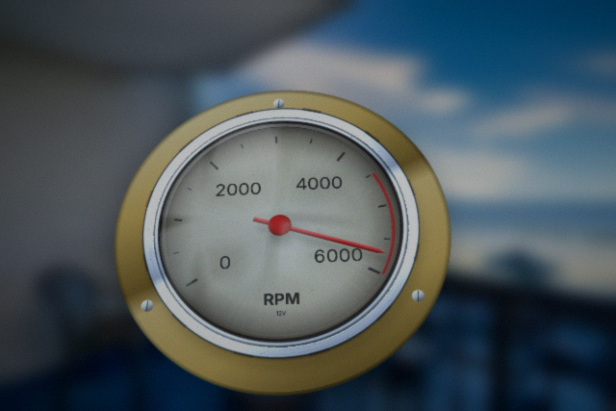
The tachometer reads 5750; rpm
